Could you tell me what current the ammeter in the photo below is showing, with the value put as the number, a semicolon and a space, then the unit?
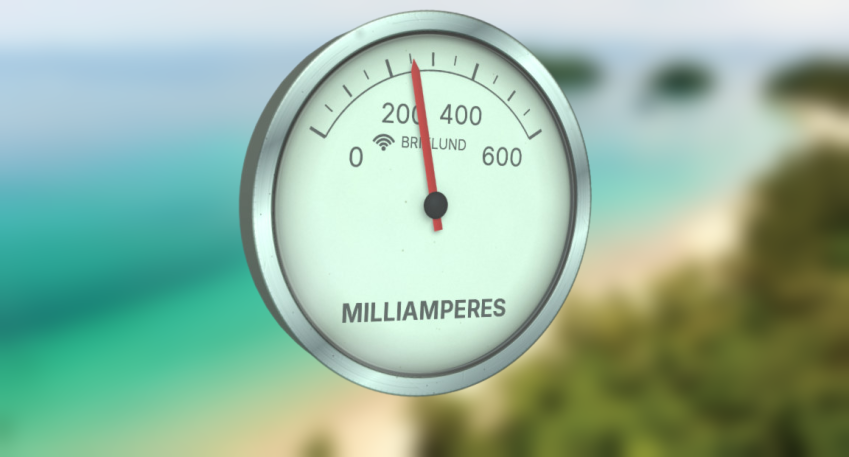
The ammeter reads 250; mA
